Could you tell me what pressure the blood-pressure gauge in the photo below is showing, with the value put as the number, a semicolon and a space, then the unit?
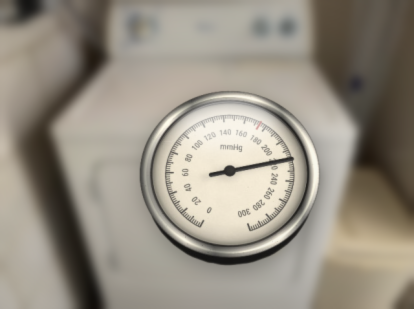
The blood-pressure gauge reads 220; mmHg
